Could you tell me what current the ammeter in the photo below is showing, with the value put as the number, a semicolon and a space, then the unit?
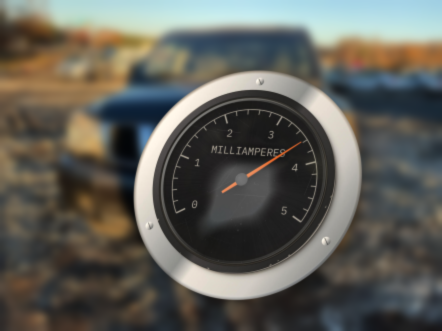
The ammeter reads 3.6; mA
